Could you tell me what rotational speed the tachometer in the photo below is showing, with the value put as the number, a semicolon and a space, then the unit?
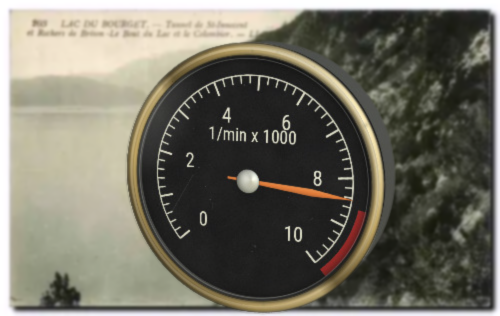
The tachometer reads 8400; rpm
